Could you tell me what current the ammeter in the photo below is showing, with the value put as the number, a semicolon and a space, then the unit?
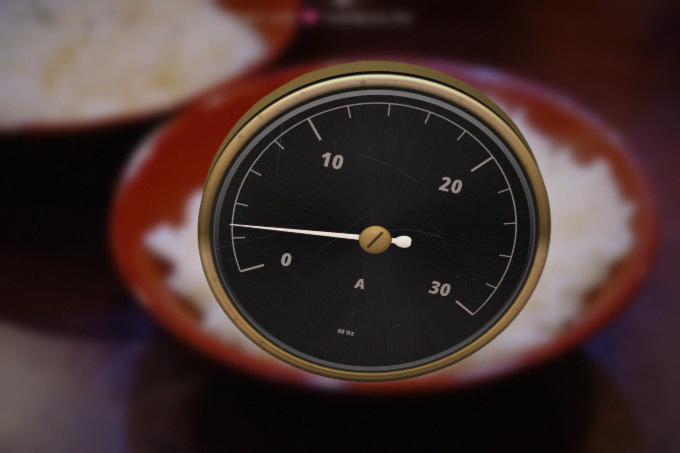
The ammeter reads 3; A
